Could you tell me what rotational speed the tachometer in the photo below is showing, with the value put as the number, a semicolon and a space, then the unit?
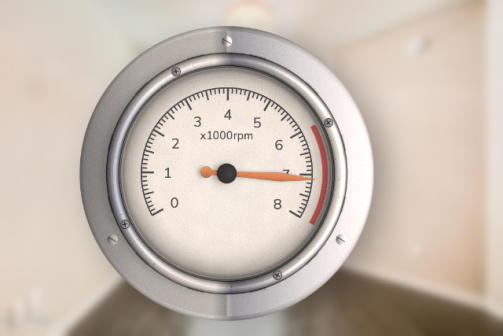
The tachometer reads 7100; rpm
